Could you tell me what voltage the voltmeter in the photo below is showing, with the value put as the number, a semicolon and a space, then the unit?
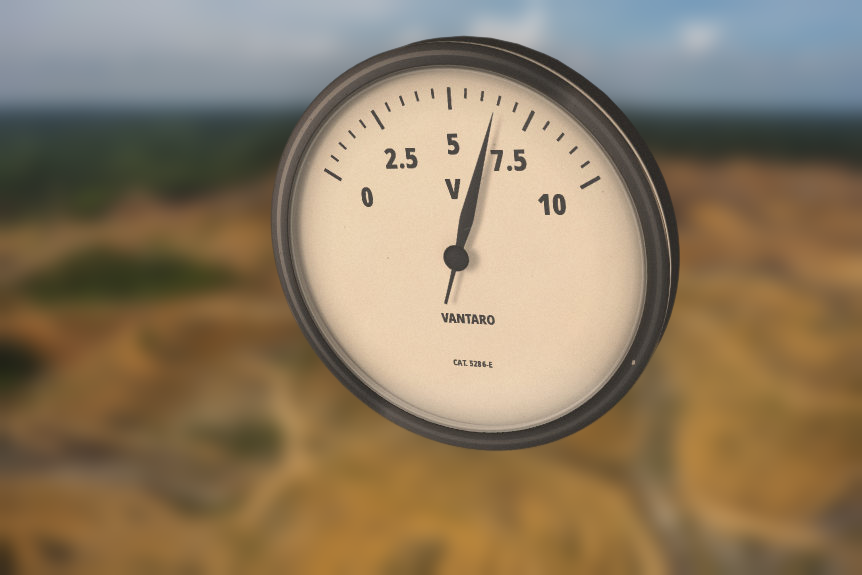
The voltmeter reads 6.5; V
